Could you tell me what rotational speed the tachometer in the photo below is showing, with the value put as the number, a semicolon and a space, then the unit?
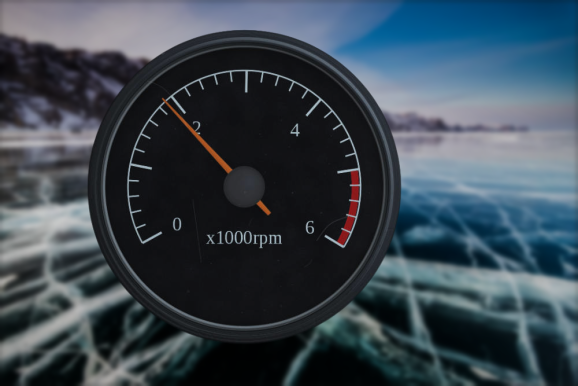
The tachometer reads 1900; rpm
